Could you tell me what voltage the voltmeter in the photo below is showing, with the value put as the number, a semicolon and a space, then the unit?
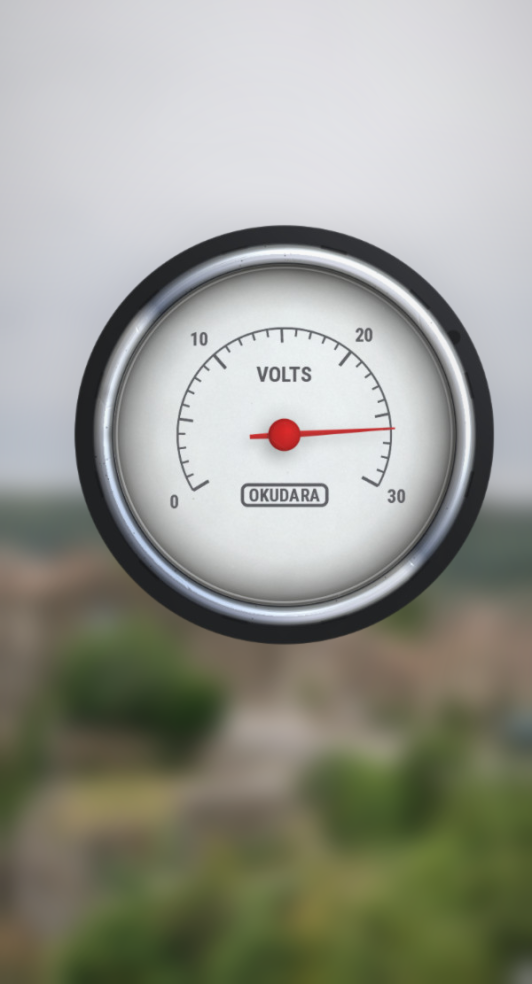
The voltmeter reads 26; V
